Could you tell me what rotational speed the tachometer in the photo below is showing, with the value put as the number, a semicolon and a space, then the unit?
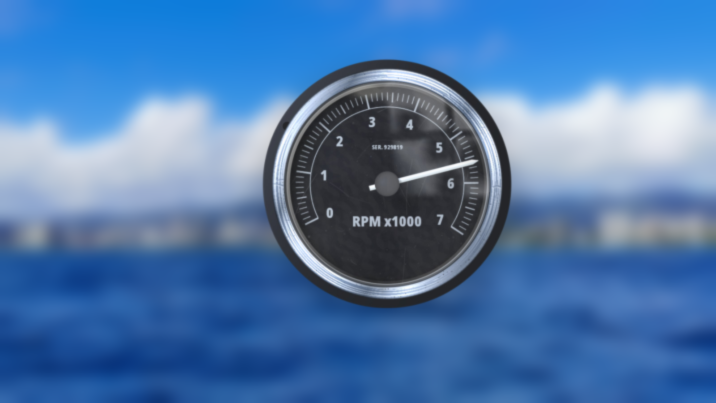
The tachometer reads 5600; rpm
